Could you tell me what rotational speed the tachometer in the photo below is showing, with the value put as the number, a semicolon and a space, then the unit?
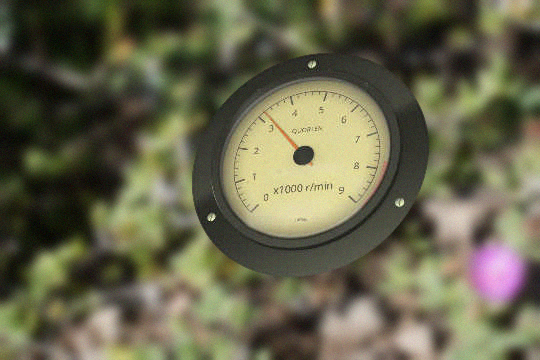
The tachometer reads 3200; rpm
